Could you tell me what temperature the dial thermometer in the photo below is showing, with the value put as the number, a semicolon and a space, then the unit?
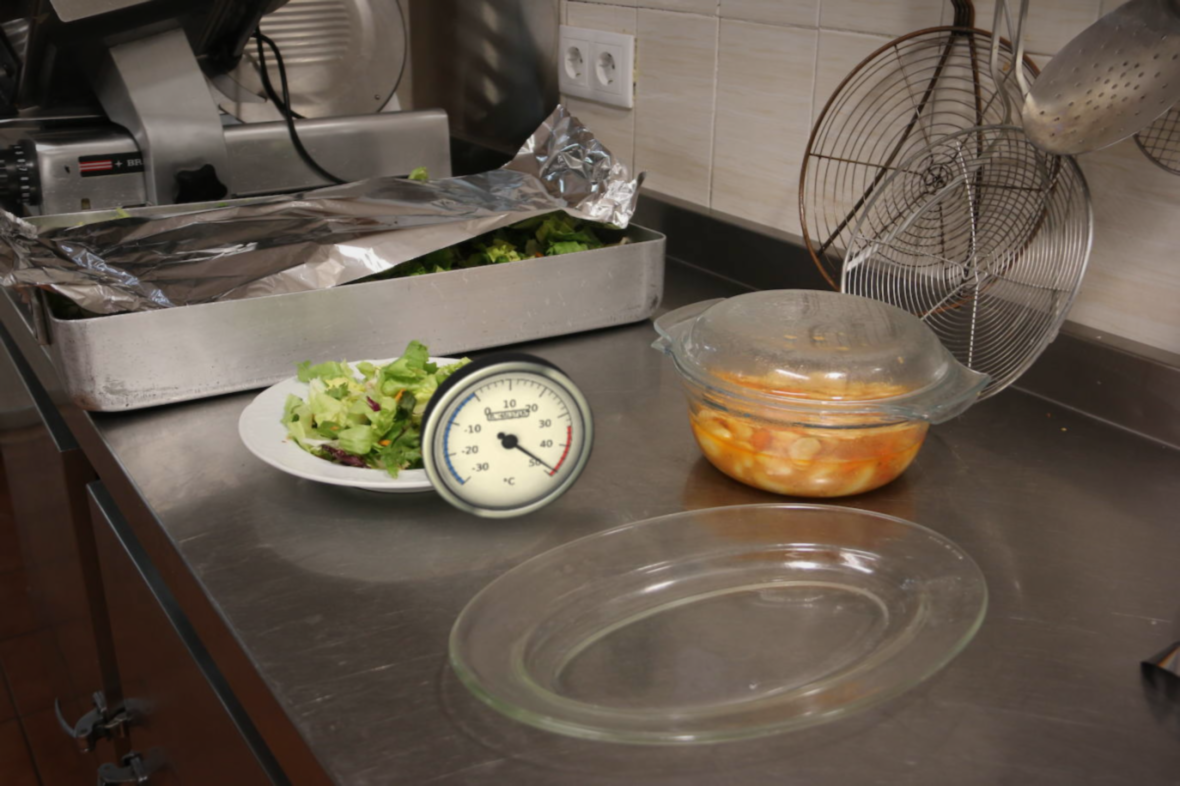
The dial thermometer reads 48; °C
